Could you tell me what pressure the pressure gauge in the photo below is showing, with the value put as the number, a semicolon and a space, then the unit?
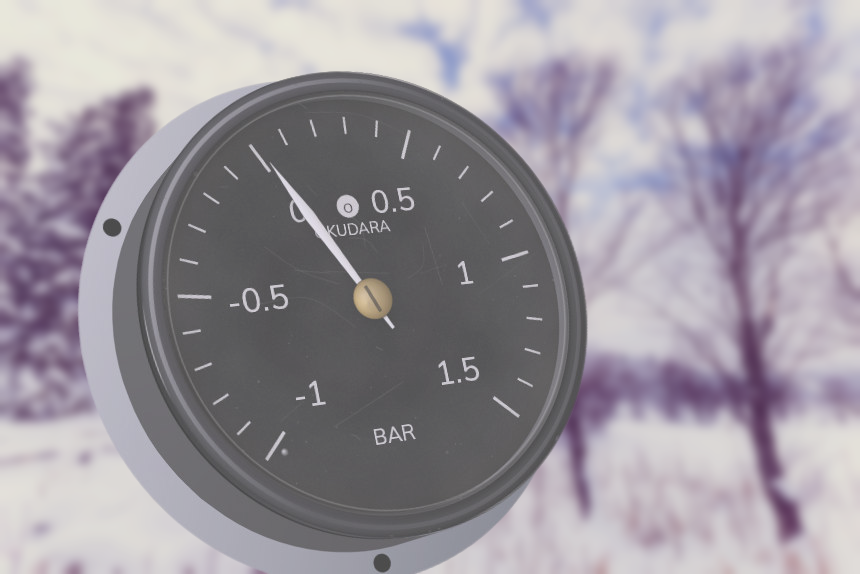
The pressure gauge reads 0; bar
